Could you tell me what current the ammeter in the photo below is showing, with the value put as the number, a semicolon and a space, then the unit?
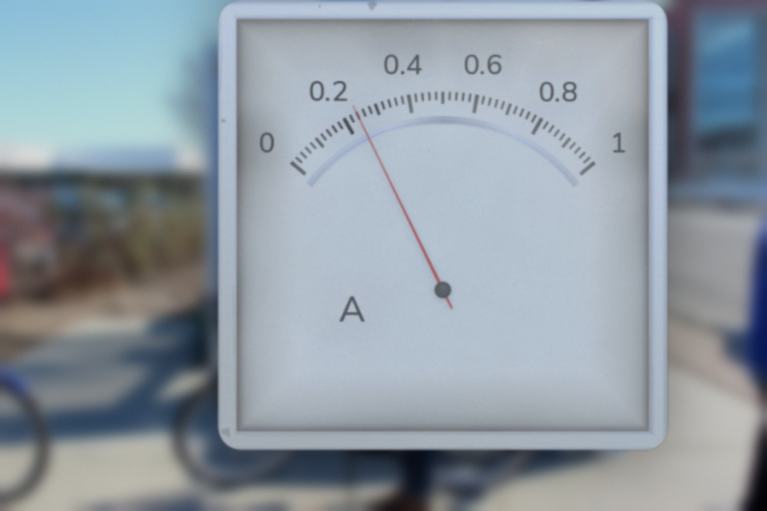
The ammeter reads 0.24; A
